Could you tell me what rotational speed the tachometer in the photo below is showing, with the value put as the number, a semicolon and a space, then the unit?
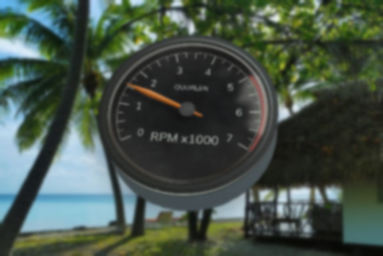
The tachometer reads 1500; rpm
